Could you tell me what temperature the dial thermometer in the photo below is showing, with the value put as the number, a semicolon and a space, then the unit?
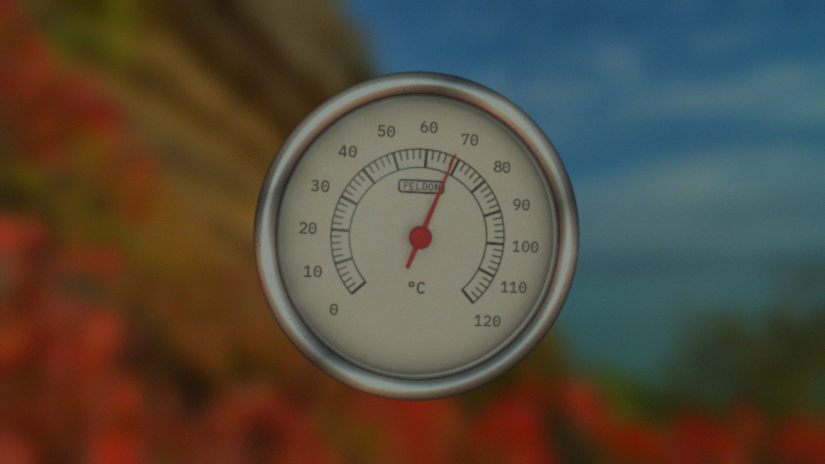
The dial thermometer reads 68; °C
